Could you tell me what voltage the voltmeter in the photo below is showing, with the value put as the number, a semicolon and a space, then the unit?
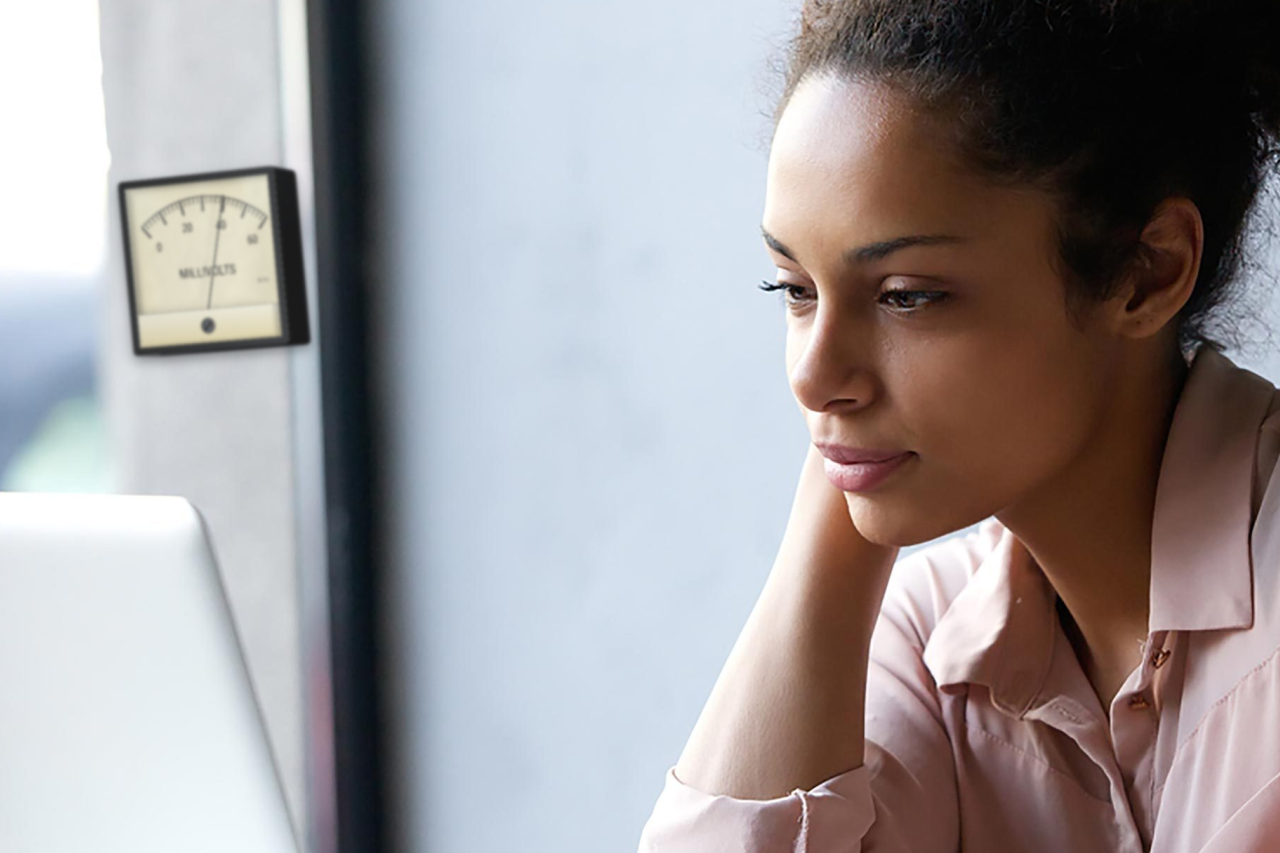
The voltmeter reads 40; mV
